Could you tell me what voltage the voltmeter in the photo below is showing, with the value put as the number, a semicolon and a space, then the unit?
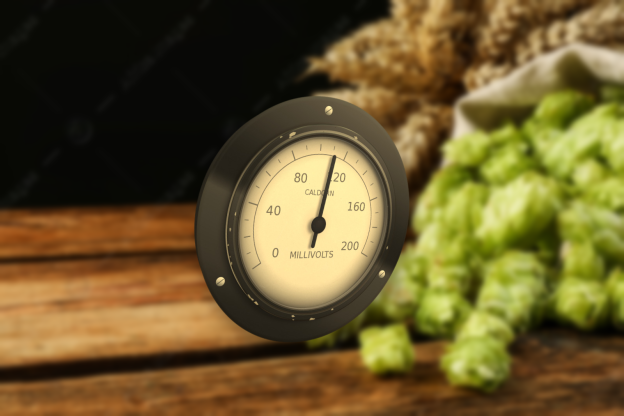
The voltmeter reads 110; mV
